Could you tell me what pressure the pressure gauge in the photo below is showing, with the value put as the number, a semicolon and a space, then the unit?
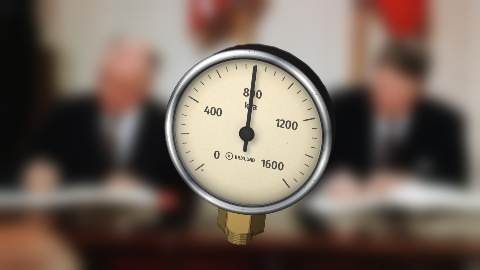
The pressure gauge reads 800; kPa
